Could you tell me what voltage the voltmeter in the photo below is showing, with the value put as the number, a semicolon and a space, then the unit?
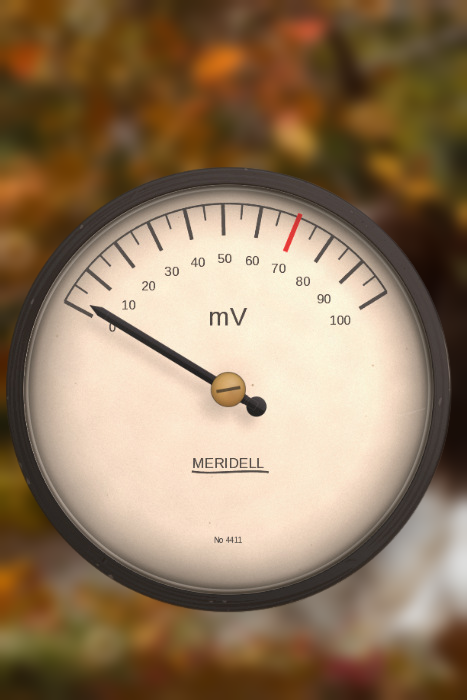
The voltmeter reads 2.5; mV
